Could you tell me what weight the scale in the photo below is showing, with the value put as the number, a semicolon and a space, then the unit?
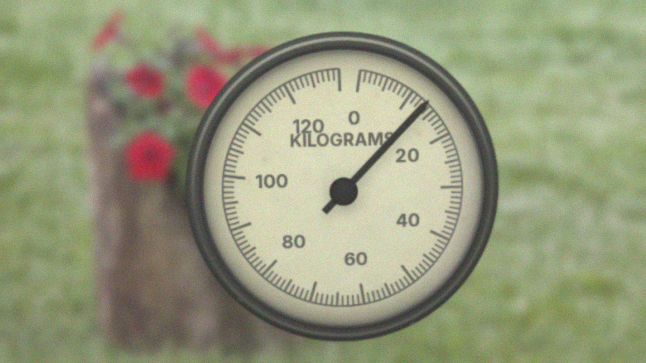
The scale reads 13; kg
